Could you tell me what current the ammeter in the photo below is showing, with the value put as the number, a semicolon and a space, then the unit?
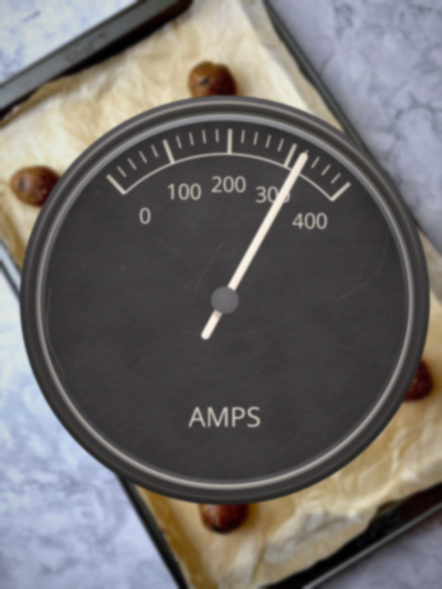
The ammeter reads 320; A
